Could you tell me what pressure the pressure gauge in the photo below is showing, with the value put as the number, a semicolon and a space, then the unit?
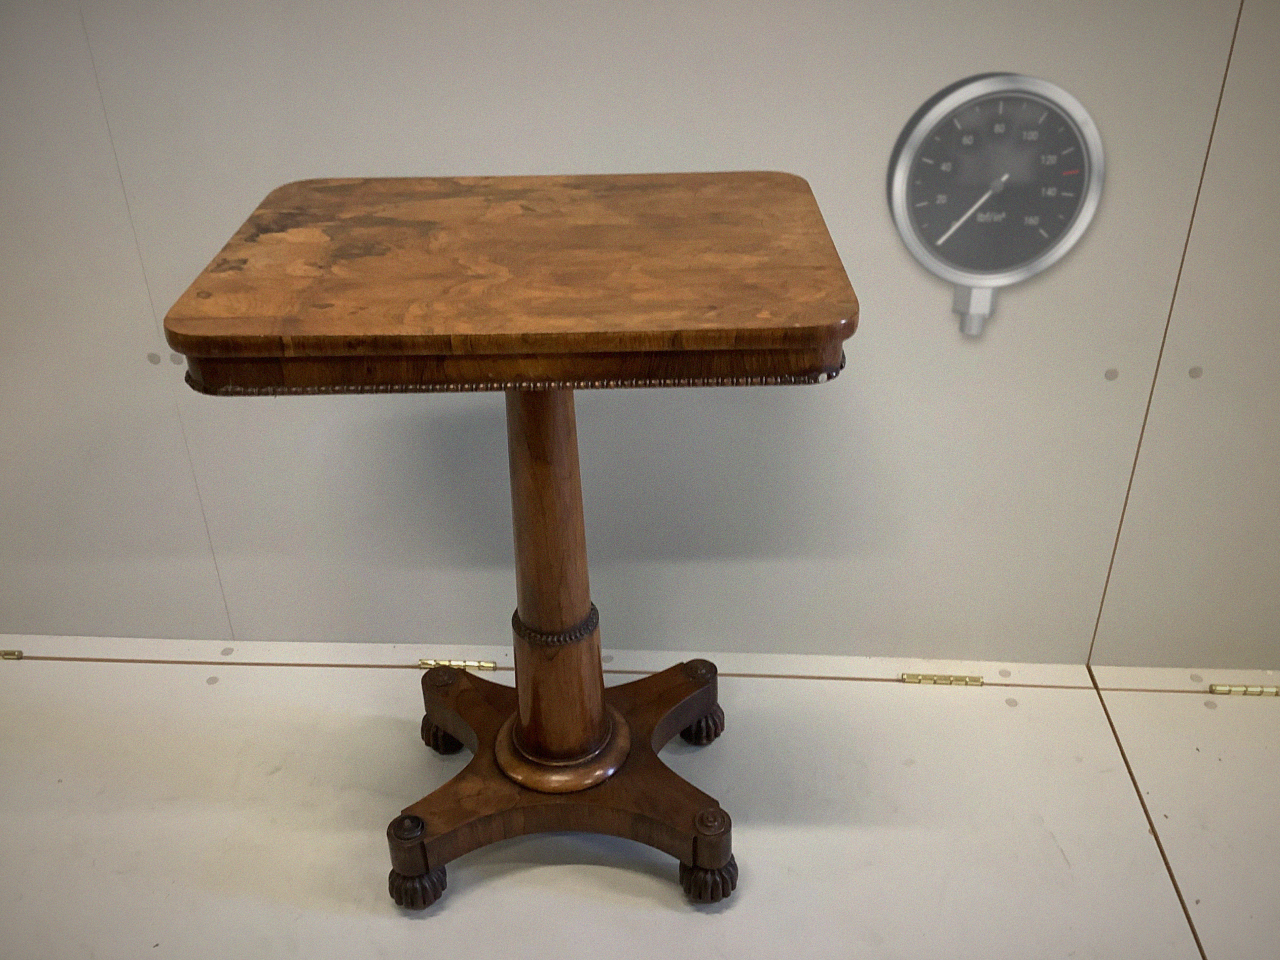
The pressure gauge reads 0; psi
